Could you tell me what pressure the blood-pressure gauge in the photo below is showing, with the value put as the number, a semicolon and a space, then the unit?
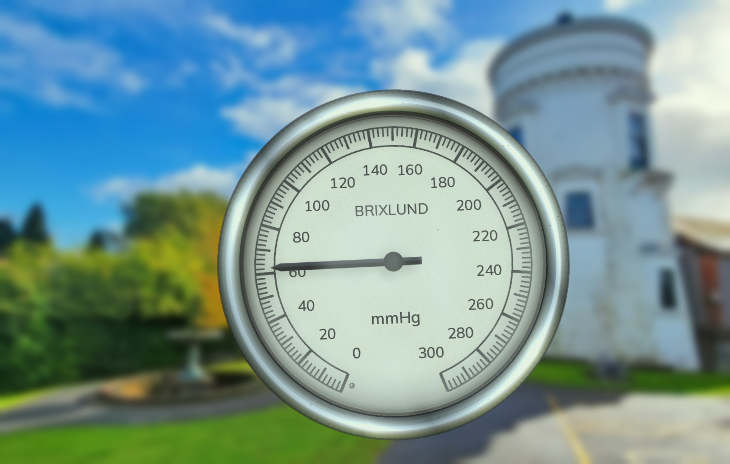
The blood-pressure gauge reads 62; mmHg
